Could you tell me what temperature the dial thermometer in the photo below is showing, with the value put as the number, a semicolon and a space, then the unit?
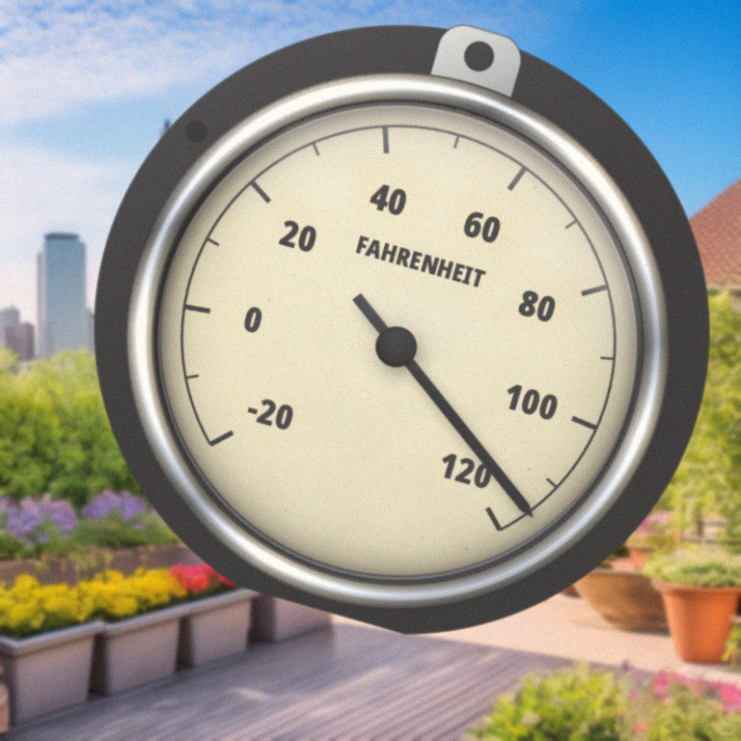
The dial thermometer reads 115; °F
